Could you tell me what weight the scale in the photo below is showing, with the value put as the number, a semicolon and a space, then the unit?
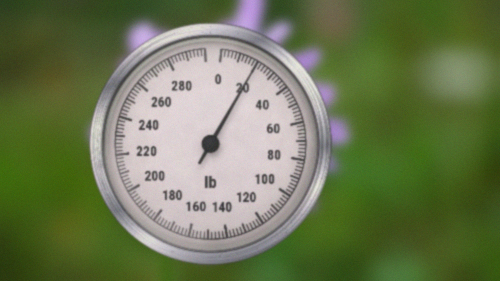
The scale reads 20; lb
